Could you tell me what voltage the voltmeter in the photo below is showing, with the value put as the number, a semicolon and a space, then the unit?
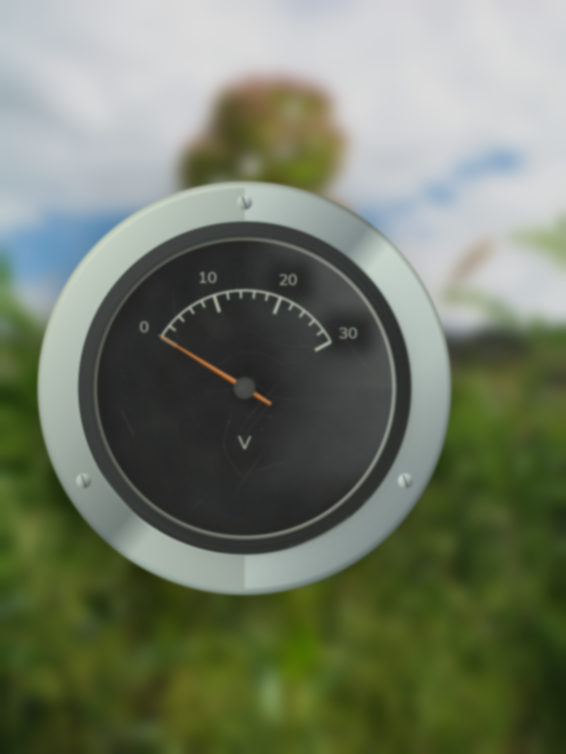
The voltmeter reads 0; V
